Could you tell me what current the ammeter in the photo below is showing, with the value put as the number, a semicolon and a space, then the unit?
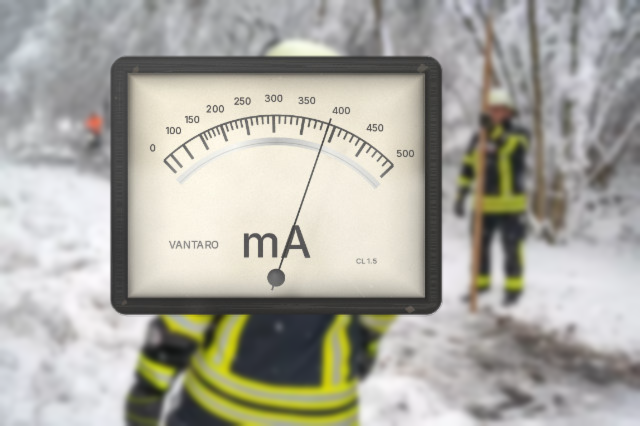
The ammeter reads 390; mA
